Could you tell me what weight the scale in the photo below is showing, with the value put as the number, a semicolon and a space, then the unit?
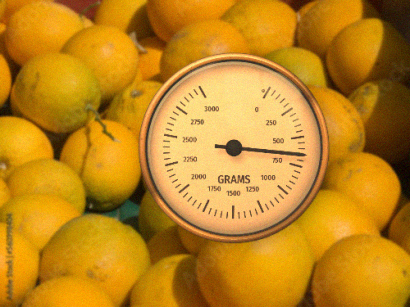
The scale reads 650; g
